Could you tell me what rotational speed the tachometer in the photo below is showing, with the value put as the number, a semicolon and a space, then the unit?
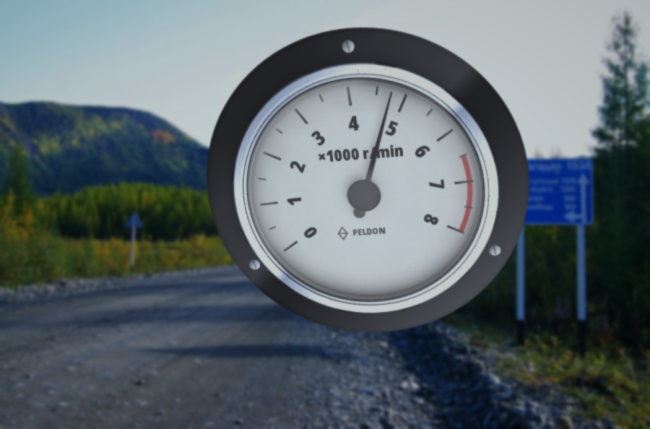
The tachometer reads 4750; rpm
